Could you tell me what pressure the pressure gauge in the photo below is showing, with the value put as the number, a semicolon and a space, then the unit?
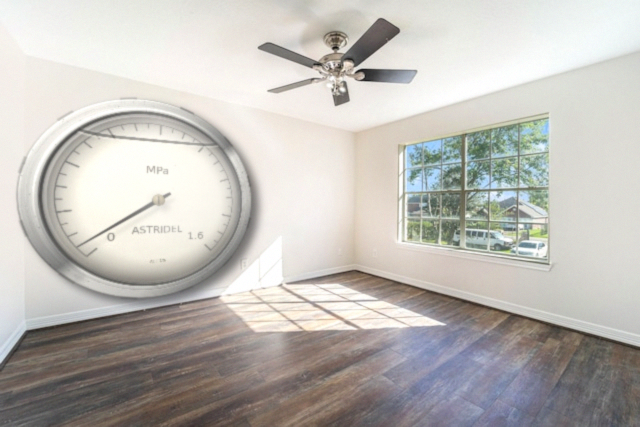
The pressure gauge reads 0.05; MPa
